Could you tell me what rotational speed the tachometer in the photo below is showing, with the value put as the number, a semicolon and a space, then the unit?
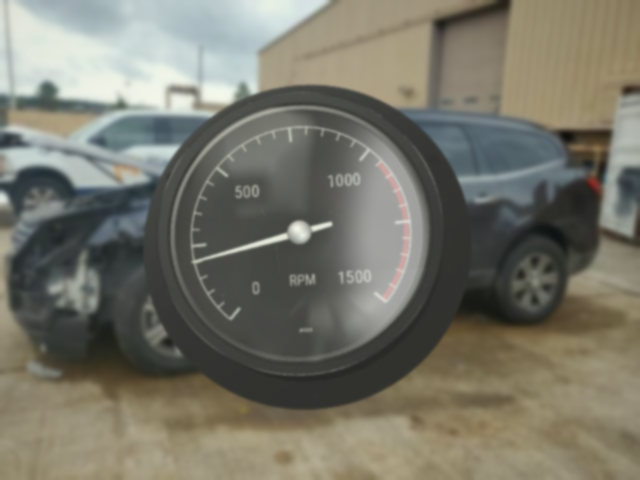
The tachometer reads 200; rpm
